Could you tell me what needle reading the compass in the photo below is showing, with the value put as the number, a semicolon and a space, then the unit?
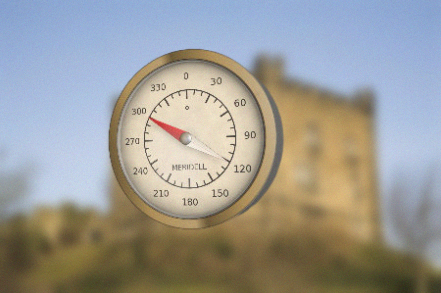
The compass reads 300; °
